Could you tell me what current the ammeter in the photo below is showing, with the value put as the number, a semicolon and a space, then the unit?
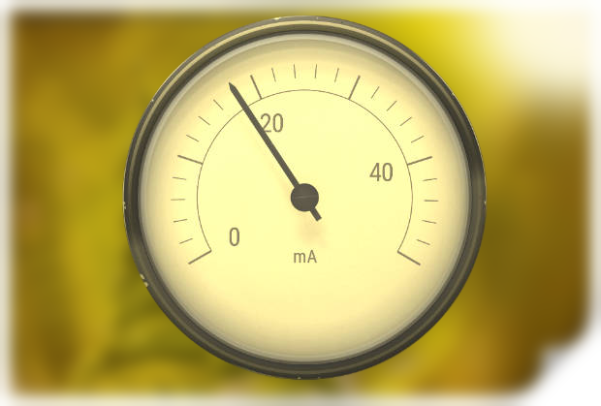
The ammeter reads 18; mA
